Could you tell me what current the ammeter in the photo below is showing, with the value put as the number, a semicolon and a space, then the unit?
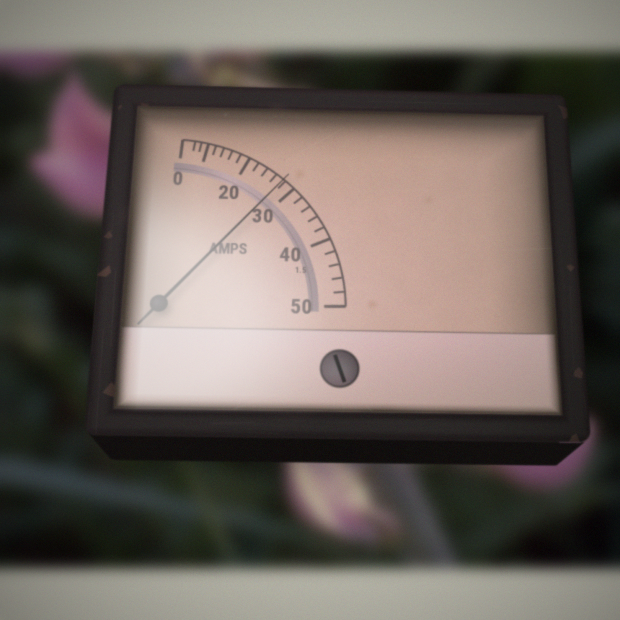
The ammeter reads 28; A
